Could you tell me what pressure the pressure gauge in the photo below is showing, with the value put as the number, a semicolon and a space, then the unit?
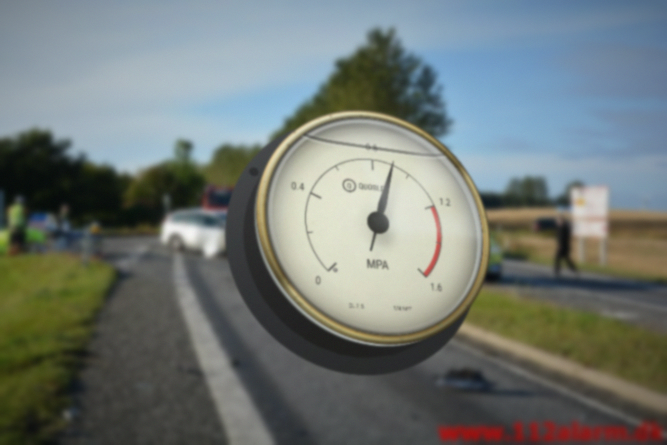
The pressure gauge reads 0.9; MPa
